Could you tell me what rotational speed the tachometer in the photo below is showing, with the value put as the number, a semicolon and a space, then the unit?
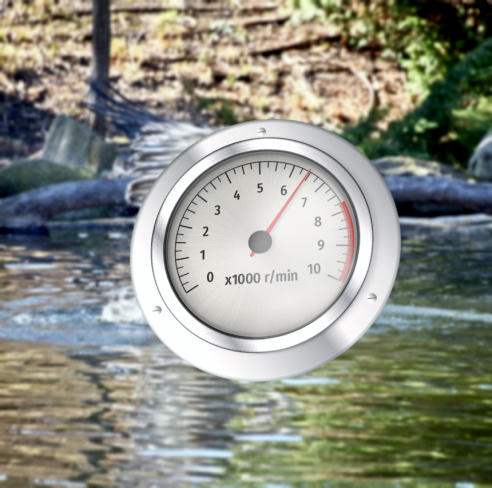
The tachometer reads 6500; rpm
